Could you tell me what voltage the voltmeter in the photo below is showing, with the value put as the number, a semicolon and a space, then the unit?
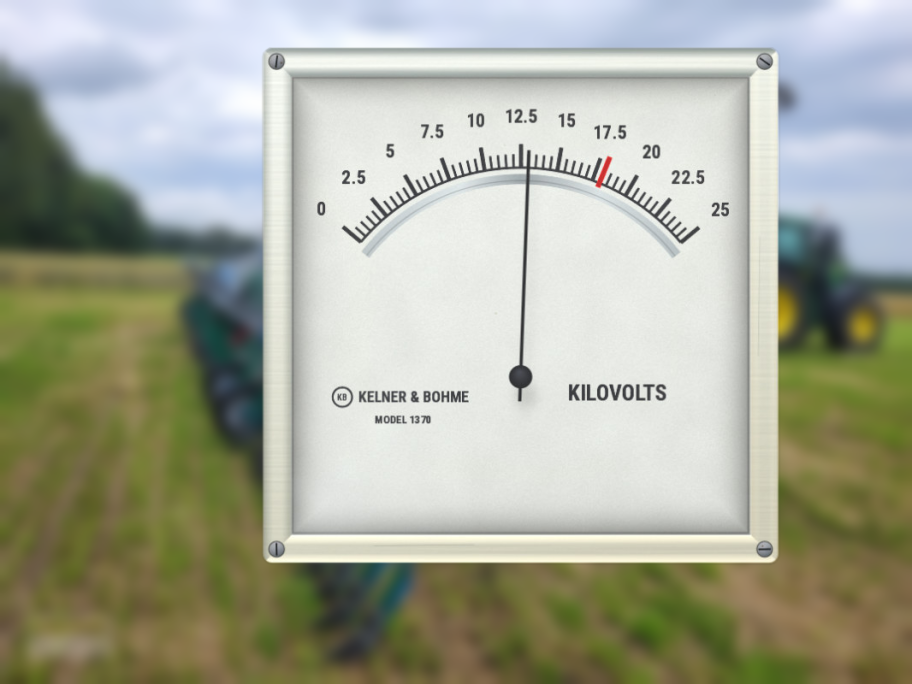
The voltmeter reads 13; kV
